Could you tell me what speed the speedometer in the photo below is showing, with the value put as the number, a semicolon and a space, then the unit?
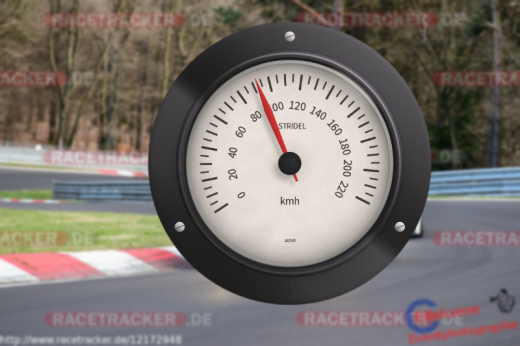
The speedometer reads 92.5; km/h
